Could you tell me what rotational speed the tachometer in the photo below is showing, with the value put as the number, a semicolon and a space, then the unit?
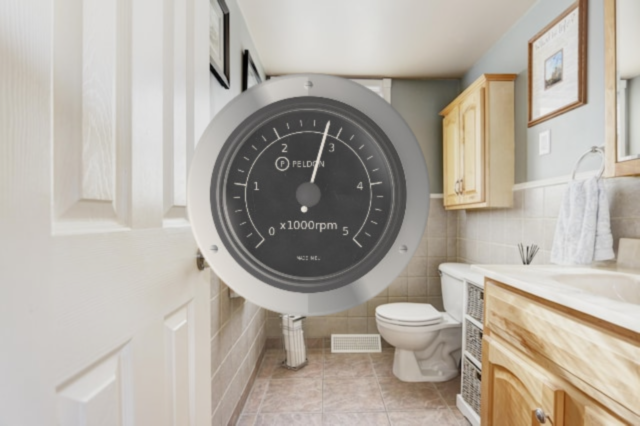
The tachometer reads 2800; rpm
